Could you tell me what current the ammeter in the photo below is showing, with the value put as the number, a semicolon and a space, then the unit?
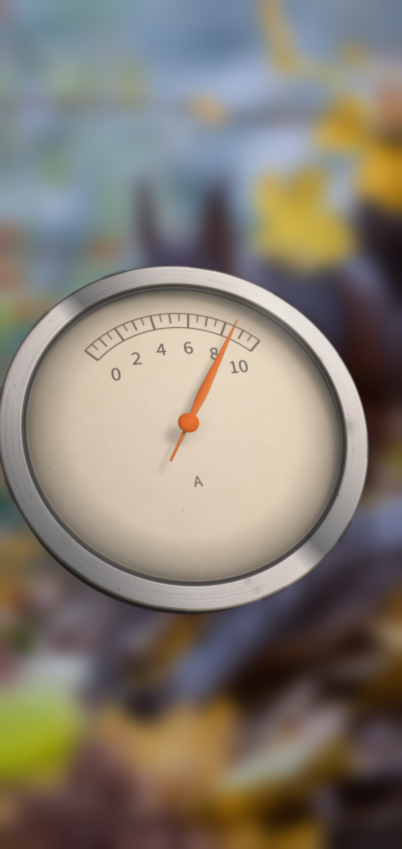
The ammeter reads 8.5; A
